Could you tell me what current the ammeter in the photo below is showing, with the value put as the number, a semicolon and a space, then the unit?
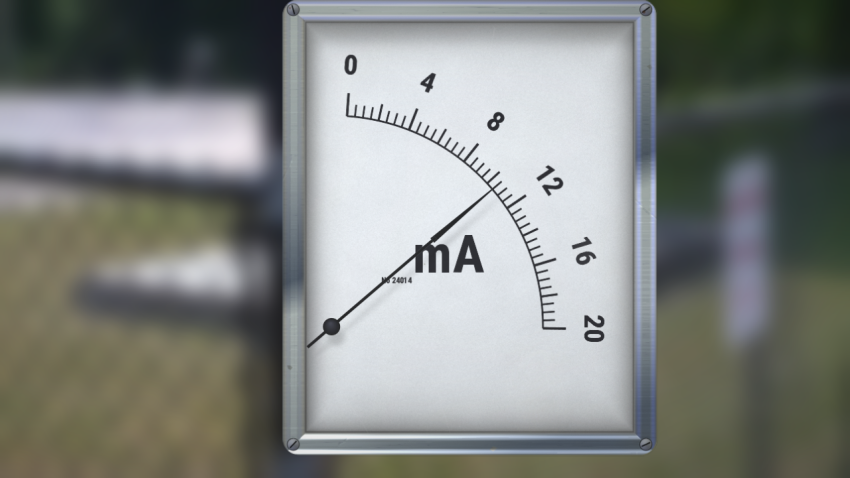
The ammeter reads 10.5; mA
